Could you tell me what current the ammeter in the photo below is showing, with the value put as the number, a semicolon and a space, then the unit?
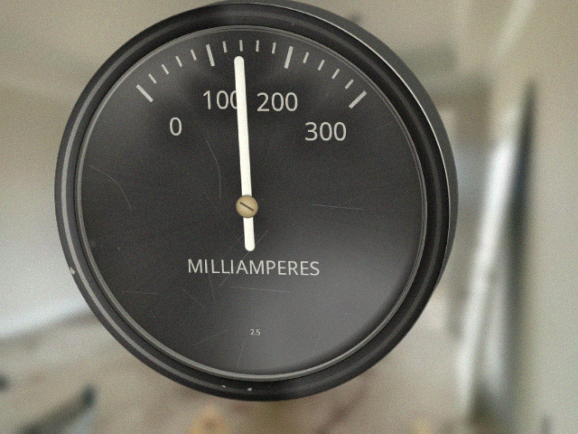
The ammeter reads 140; mA
